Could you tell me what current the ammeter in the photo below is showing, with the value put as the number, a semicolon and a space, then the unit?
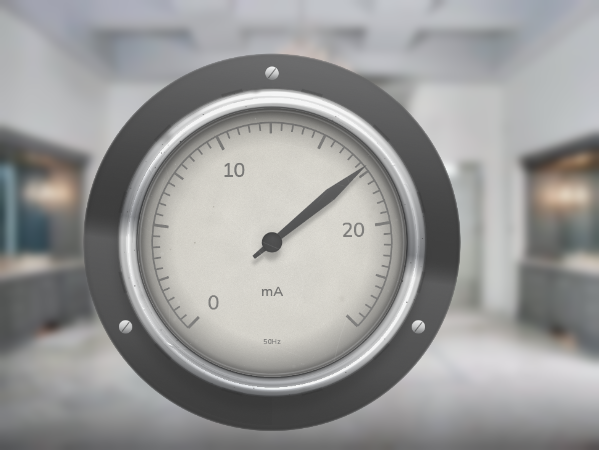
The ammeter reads 17.25; mA
